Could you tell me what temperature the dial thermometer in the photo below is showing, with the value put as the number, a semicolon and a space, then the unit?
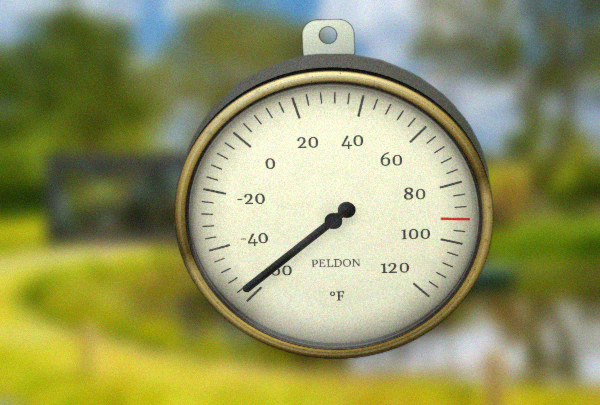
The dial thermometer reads -56; °F
